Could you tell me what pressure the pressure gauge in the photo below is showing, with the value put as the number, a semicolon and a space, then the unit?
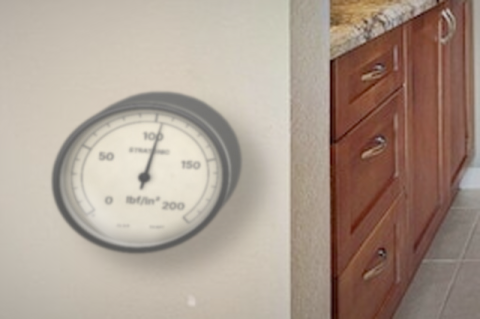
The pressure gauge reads 105; psi
